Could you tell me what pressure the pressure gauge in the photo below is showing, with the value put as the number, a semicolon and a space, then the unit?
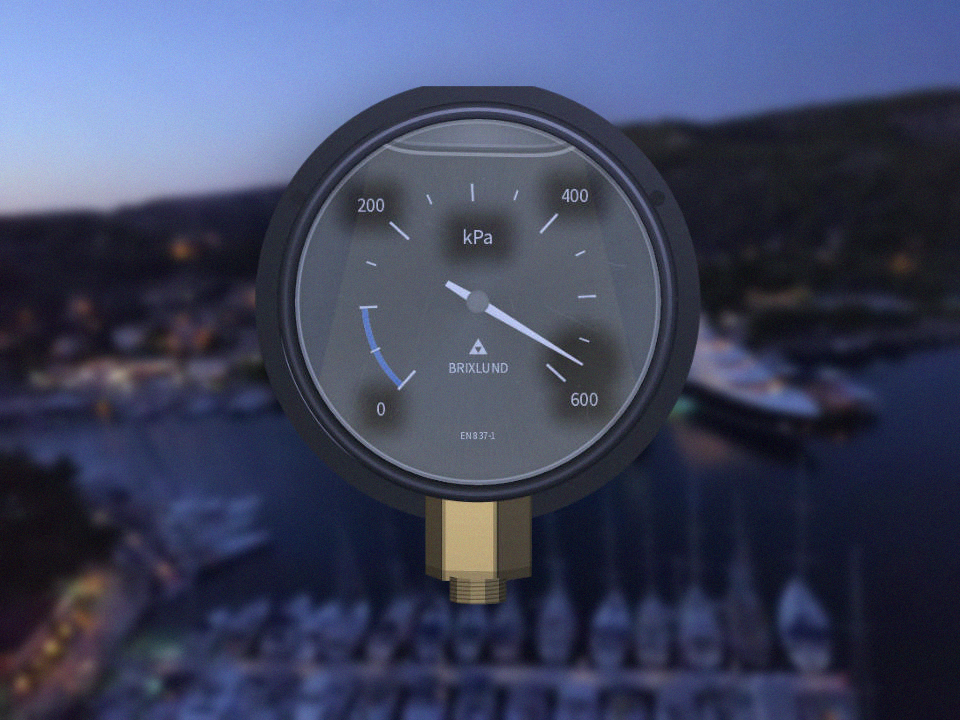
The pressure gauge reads 575; kPa
